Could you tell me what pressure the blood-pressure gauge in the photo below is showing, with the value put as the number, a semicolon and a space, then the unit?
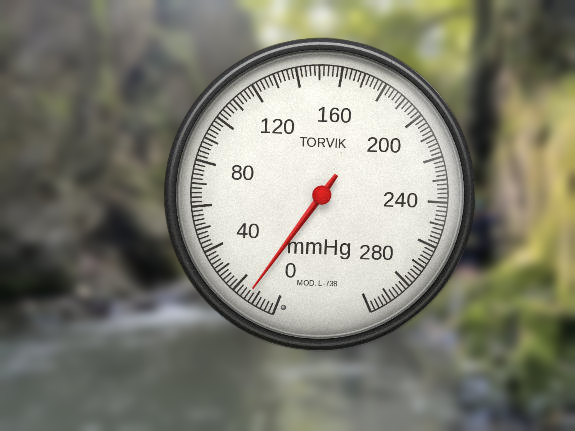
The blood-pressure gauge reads 14; mmHg
